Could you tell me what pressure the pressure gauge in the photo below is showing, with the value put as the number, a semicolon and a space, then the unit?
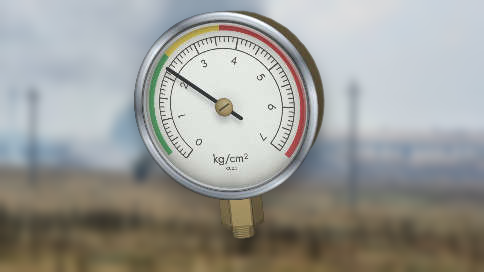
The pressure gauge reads 2.2; kg/cm²
